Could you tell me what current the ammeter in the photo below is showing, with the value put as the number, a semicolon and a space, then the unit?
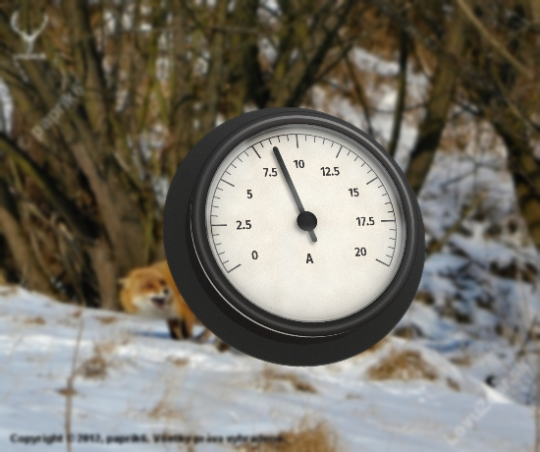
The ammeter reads 8.5; A
